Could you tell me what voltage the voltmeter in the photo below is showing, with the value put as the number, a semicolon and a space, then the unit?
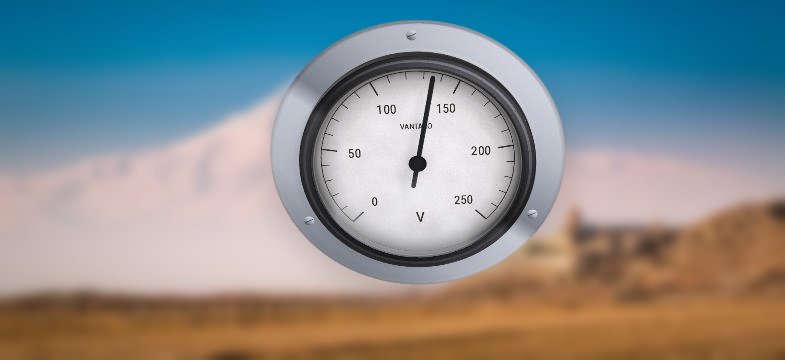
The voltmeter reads 135; V
